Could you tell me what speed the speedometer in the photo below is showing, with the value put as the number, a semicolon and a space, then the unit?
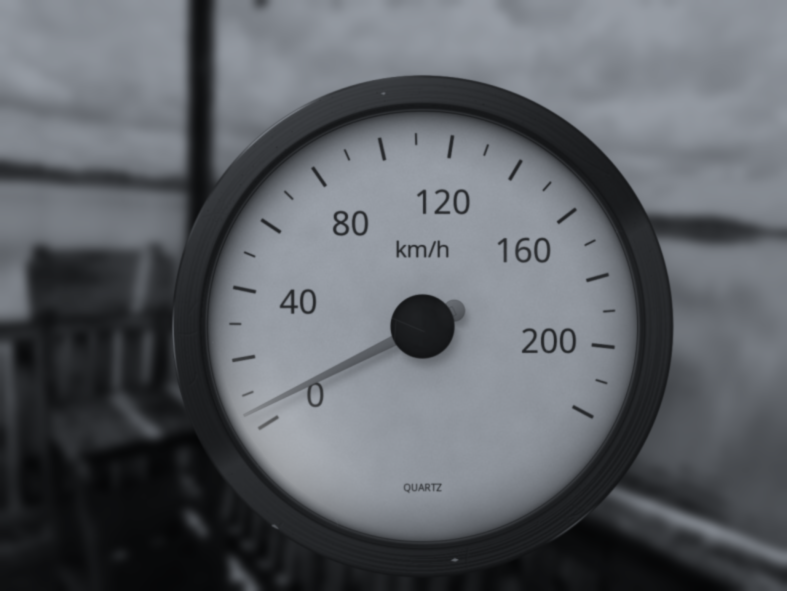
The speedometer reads 5; km/h
